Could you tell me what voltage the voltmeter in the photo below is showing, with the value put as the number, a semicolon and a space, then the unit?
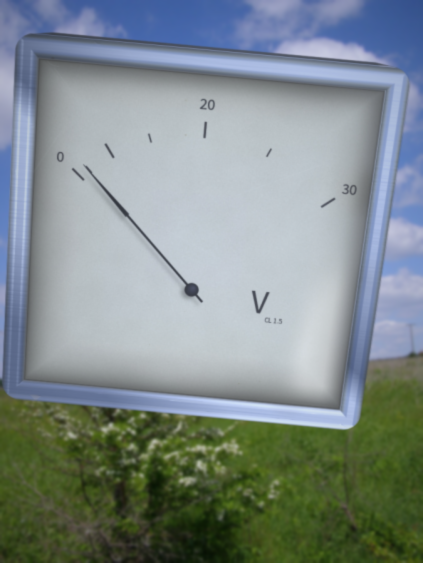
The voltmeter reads 5; V
